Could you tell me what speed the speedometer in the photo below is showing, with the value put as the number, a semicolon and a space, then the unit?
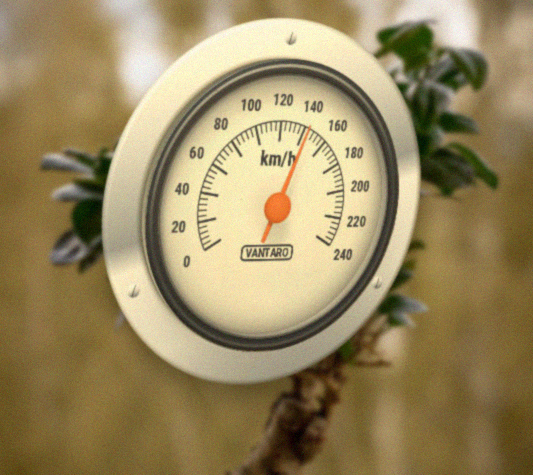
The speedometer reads 140; km/h
